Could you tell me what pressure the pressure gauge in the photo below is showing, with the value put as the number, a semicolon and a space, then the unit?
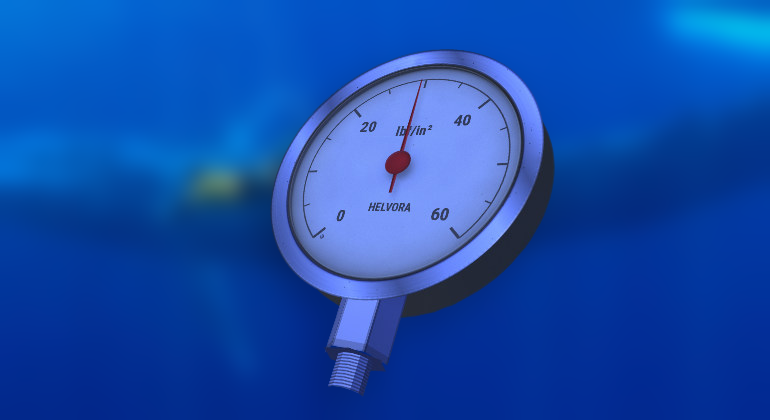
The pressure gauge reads 30; psi
